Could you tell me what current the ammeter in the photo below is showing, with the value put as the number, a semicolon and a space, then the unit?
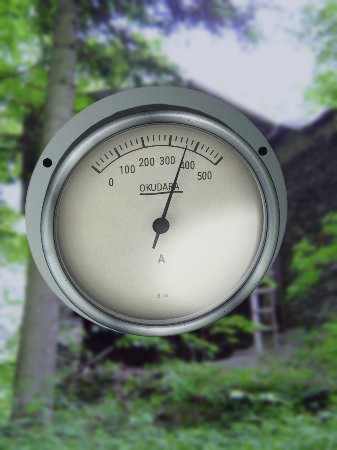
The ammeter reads 360; A
